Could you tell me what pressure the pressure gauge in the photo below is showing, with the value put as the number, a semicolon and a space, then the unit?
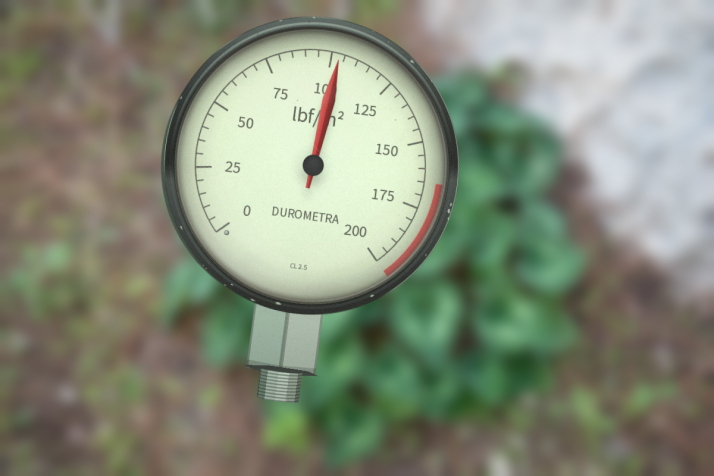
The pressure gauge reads 102.5; psi
